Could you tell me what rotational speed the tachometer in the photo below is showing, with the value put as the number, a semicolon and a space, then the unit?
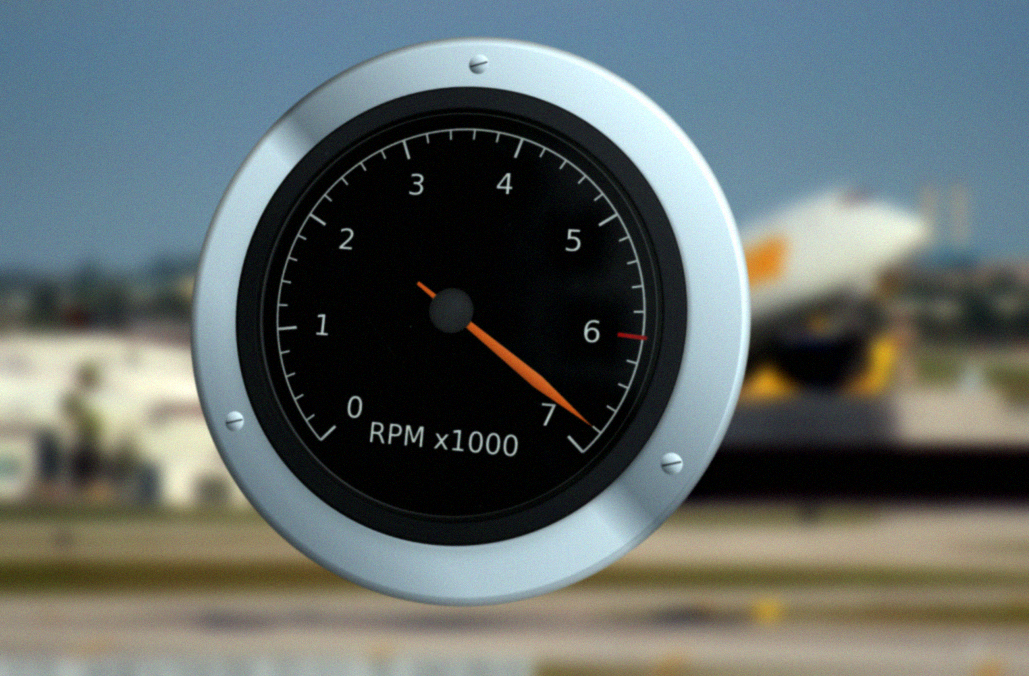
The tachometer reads 6800; rpm
